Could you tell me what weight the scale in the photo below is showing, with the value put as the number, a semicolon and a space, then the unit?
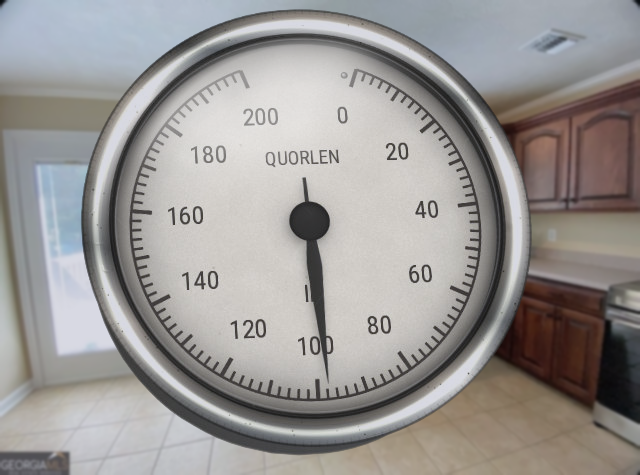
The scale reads 98; lb
